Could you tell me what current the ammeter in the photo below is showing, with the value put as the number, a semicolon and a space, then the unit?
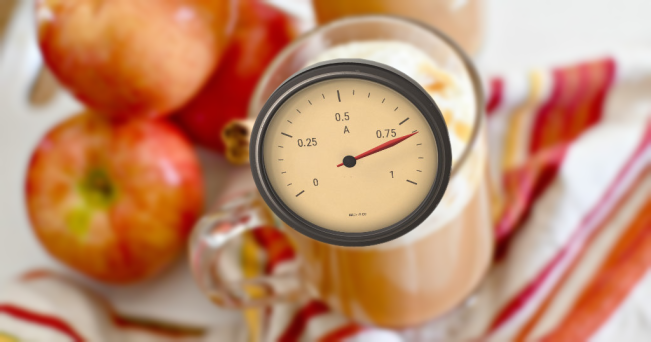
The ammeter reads 0.8; A
